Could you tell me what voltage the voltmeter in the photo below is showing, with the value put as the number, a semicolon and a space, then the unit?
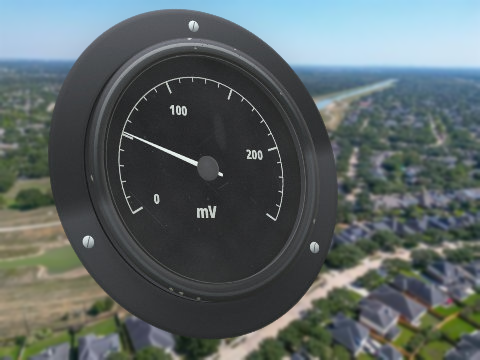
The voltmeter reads 50; mV
